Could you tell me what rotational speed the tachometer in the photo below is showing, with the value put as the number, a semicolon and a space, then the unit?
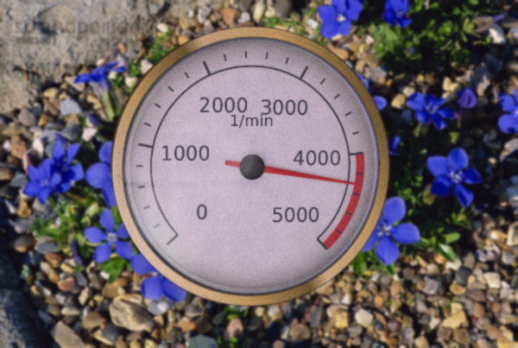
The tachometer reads 4300; rpm
